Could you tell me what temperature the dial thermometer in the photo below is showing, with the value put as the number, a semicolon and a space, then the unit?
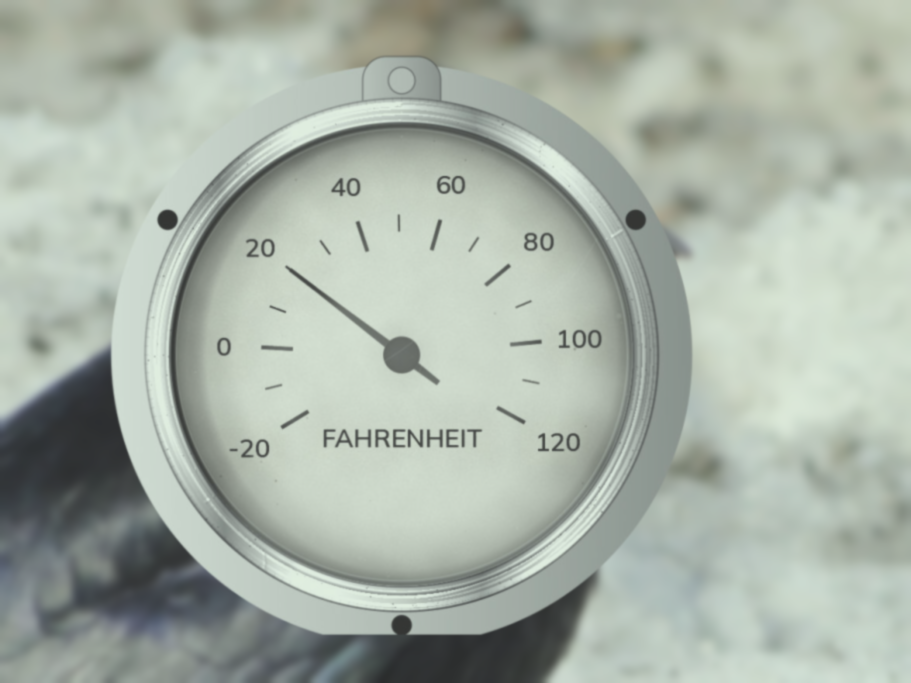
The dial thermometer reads 20; °F
